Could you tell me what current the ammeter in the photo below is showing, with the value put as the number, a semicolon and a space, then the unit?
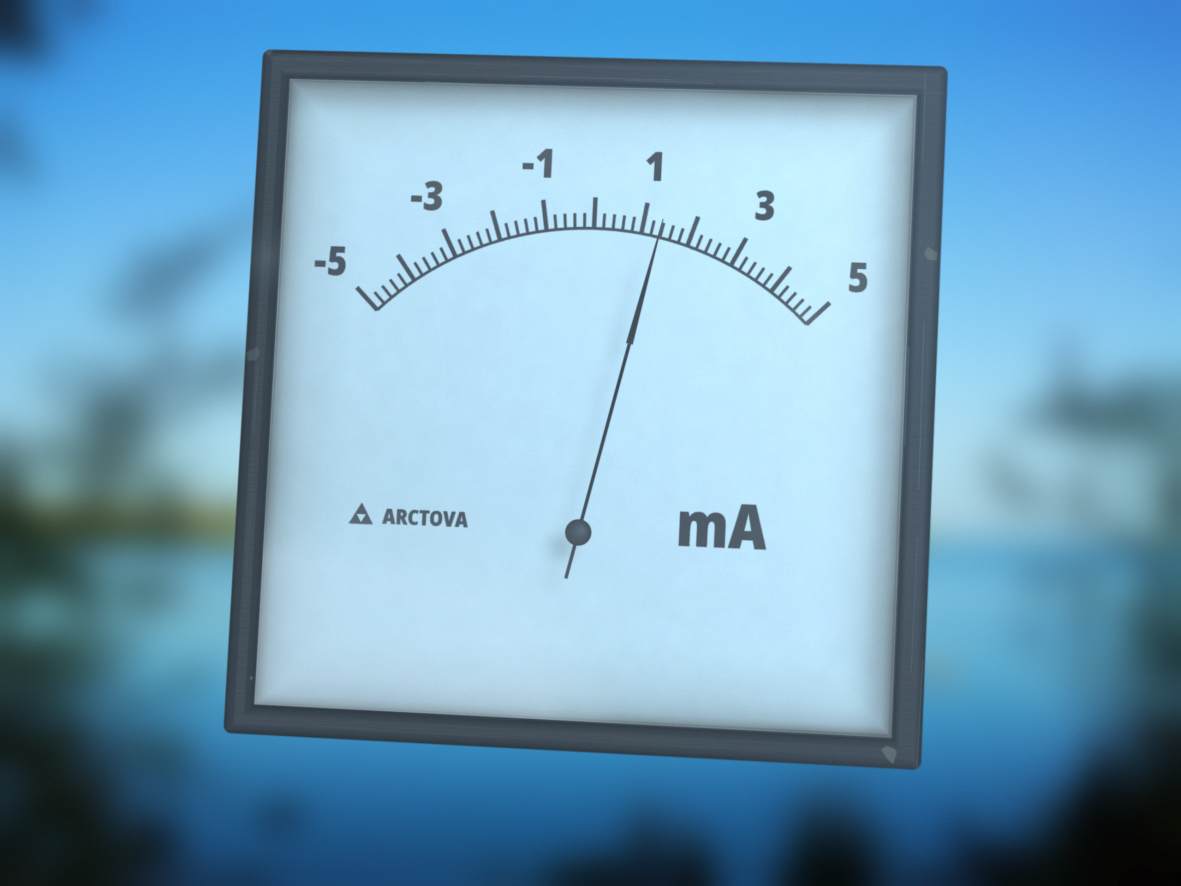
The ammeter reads 1.4; mA
